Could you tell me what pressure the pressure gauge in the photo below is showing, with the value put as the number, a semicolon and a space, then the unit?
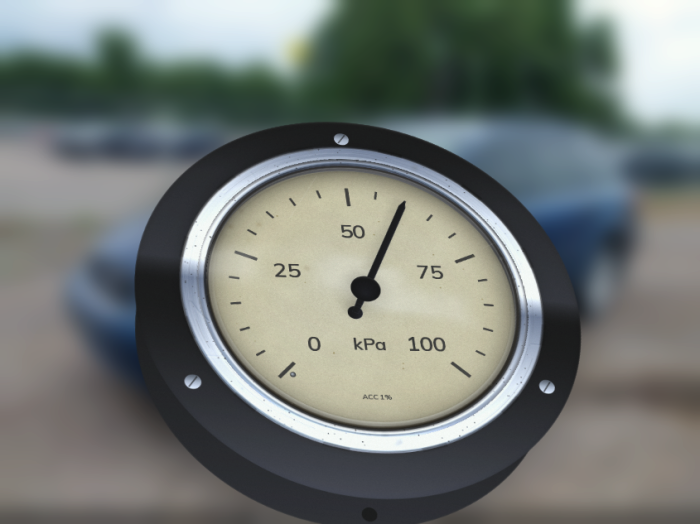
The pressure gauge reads 60; kPa
